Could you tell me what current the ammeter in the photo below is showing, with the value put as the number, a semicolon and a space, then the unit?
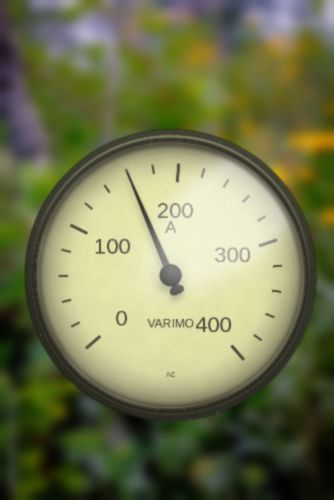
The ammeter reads 160; A
